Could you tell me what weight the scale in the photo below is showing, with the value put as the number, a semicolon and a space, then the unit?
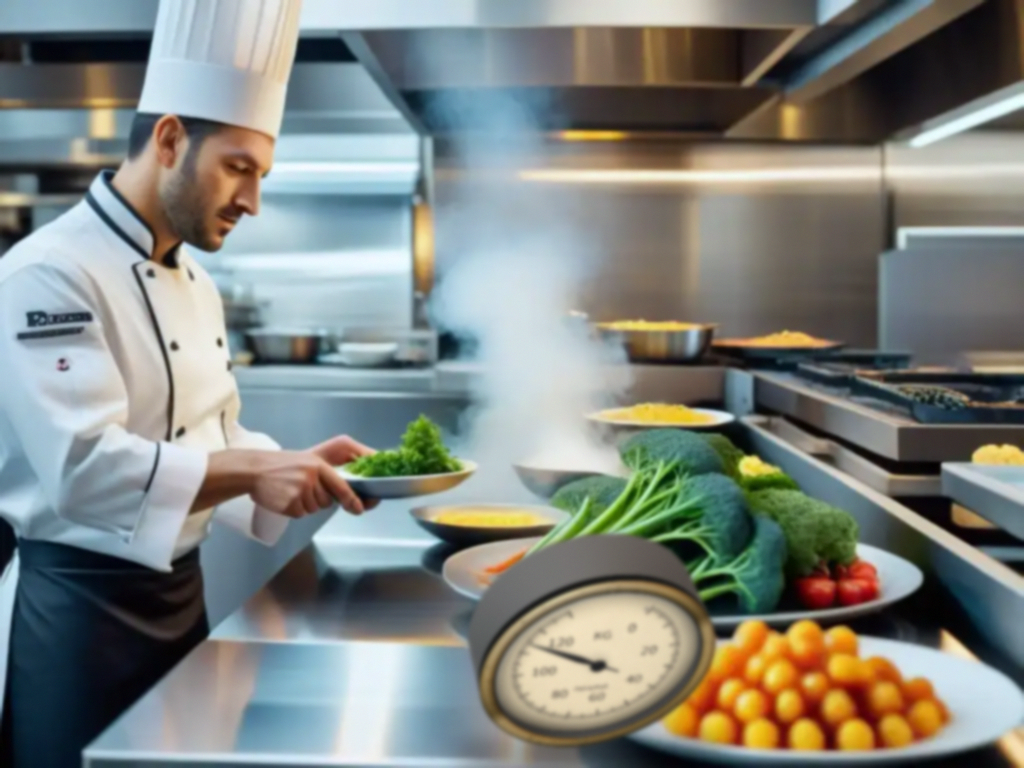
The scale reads 115; kg
